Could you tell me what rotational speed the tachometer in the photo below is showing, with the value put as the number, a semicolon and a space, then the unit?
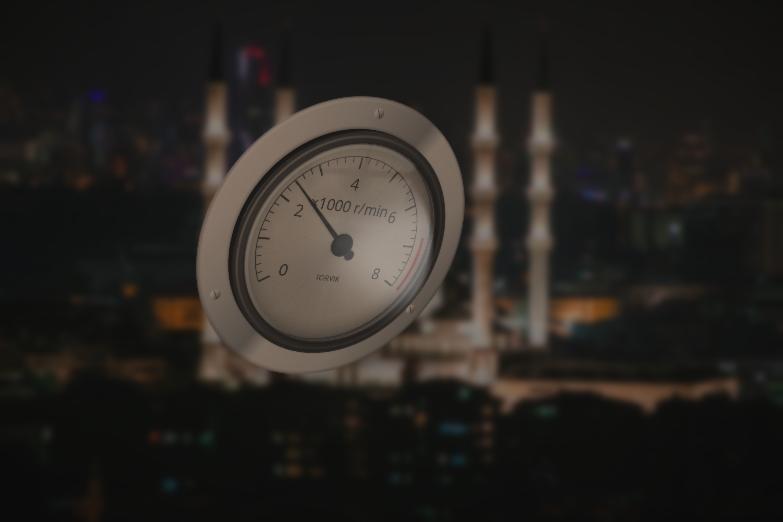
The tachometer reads 2400; rpm
